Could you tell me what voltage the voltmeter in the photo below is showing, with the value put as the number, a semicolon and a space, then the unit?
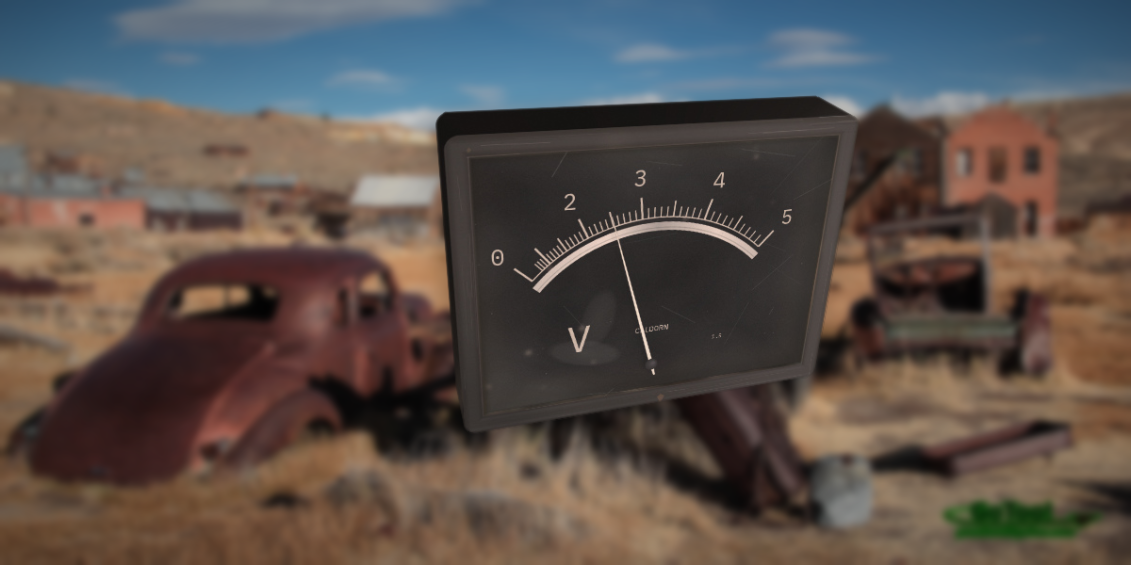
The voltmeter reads 2.5; V
